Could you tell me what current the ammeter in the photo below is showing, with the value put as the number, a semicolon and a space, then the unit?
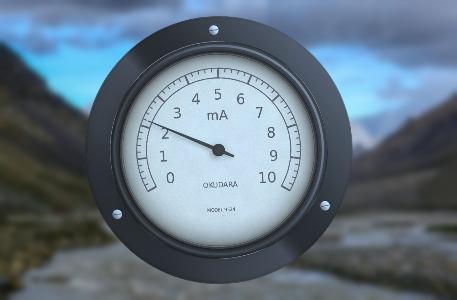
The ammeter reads 2.2; mA
